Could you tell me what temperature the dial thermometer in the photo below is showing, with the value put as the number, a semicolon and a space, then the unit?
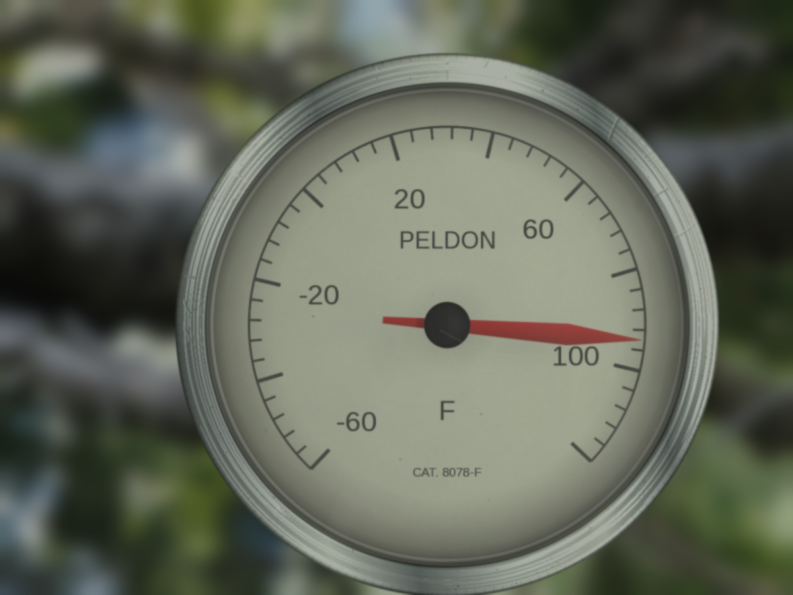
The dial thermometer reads 94; °F
